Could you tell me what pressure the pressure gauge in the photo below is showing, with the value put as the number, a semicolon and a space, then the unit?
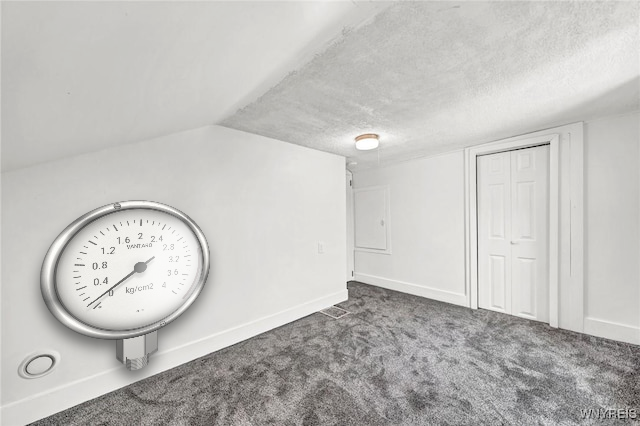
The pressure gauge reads 0.1; kg/cm²
